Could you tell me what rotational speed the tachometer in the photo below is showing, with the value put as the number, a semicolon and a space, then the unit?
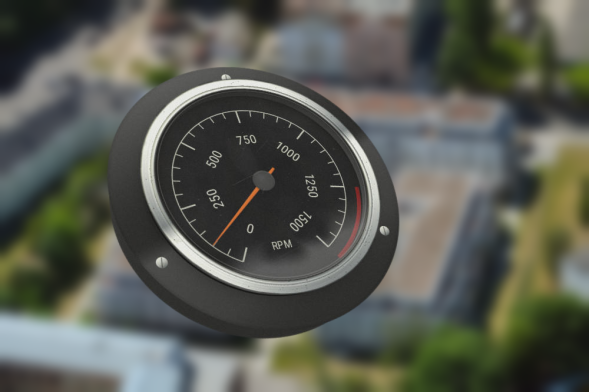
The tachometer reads 100; rpm
